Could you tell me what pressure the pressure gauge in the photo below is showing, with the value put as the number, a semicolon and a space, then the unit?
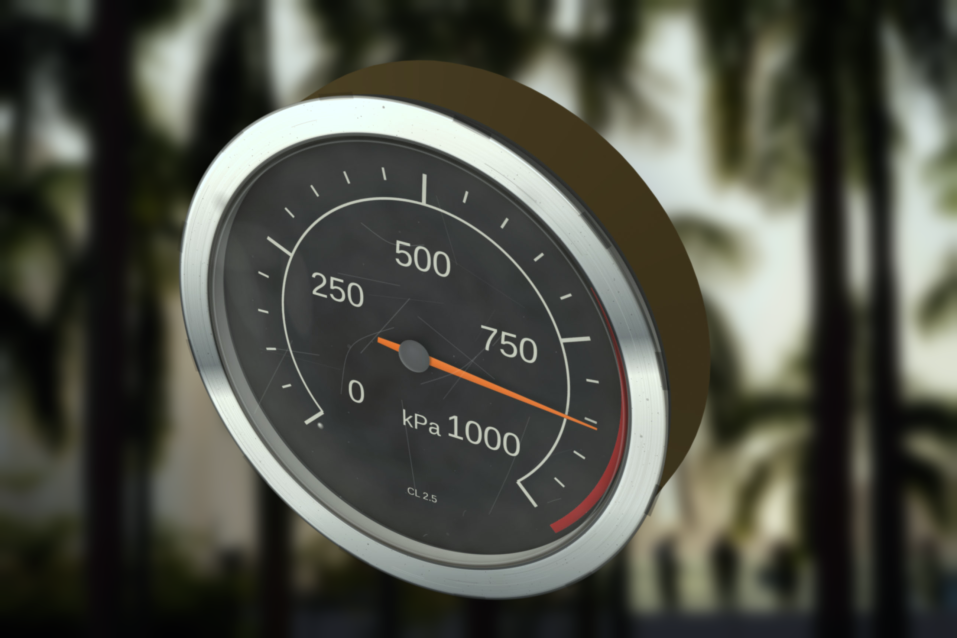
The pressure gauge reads 850; kPa
